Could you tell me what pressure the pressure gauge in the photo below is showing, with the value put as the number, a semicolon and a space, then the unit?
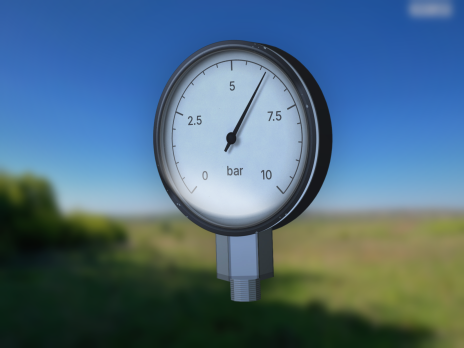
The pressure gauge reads 6.25; bar
